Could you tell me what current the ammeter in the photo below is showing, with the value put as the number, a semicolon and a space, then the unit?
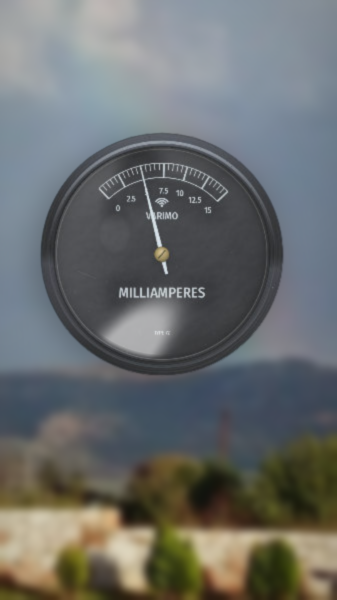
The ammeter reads 5; mA
